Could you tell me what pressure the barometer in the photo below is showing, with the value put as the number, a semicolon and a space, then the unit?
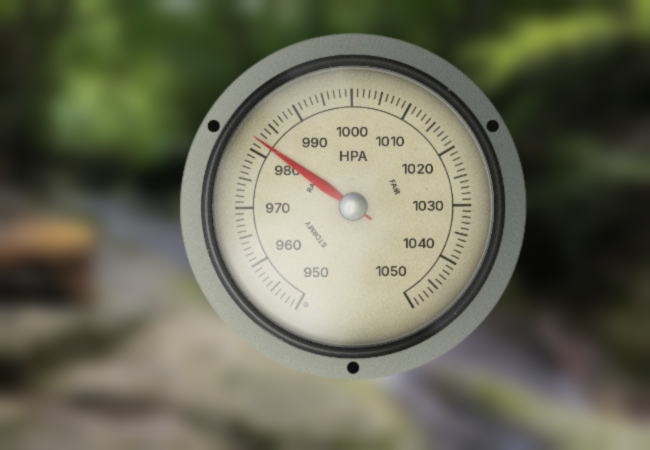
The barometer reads 982; hPa
